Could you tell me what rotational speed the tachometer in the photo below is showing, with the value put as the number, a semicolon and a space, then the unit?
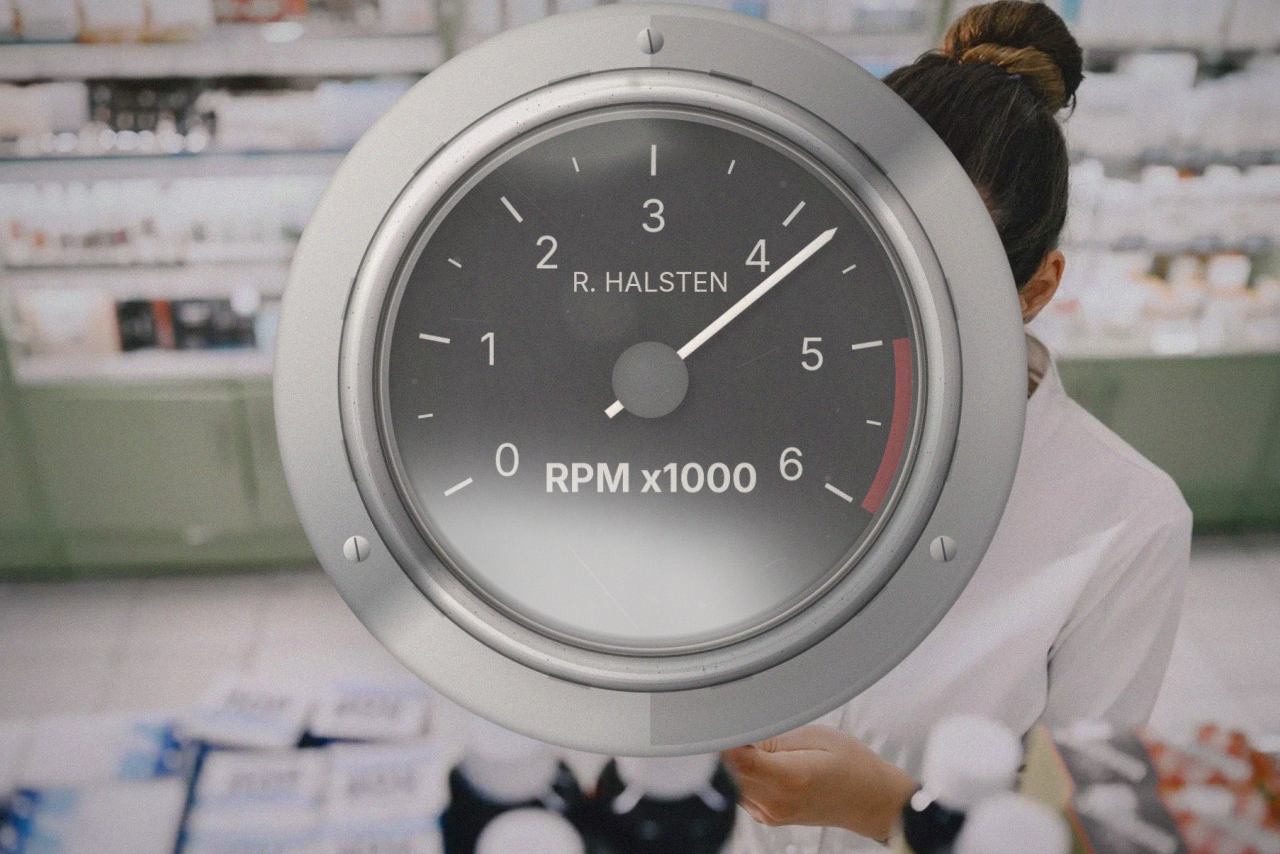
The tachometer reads 4250; rpm
